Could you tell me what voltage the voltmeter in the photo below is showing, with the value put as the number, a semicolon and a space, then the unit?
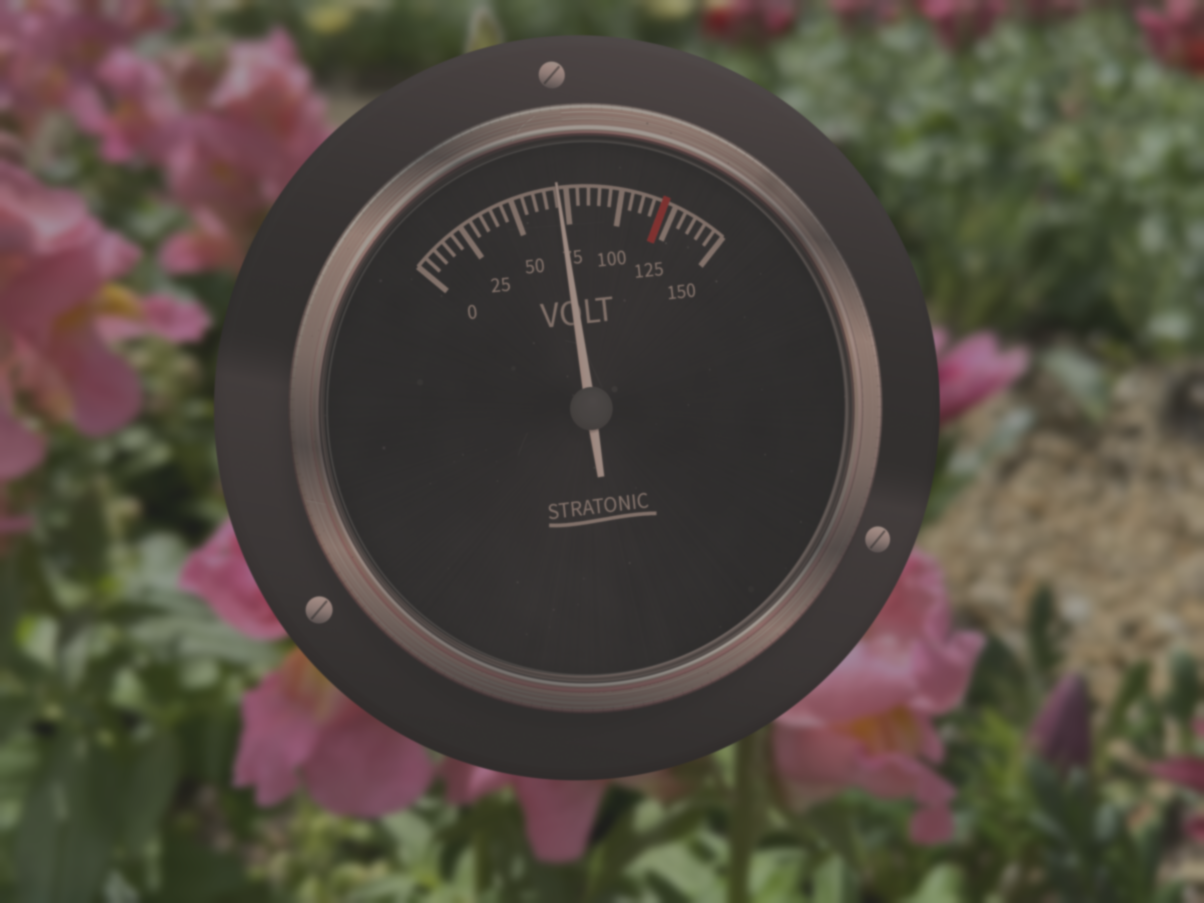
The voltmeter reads 70; V
